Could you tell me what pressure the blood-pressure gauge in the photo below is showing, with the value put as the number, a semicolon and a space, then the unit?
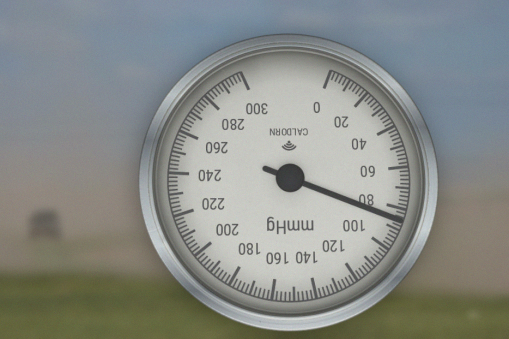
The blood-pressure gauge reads 86; mmHg
